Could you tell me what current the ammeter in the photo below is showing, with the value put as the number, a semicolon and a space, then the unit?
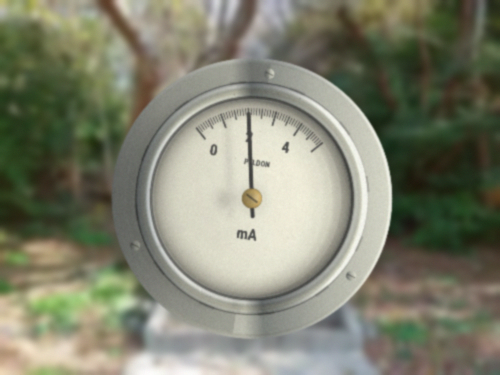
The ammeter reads 2; mA
